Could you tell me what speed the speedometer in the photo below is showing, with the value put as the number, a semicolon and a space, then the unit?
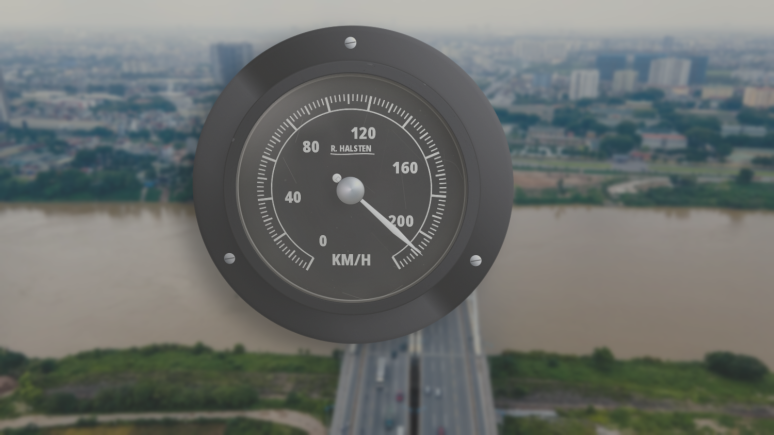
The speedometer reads 208; km/h
